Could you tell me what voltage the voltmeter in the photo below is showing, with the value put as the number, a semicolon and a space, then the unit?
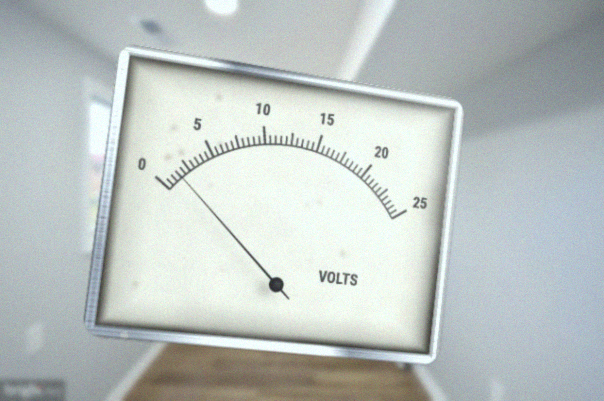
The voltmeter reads 1.5; V
